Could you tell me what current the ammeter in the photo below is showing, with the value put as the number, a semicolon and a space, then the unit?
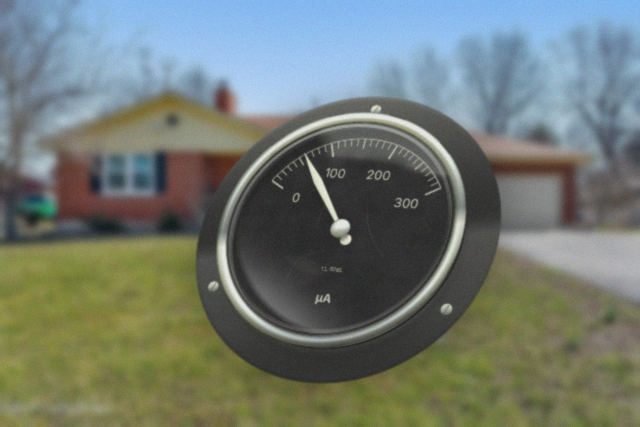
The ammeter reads 60; µA
